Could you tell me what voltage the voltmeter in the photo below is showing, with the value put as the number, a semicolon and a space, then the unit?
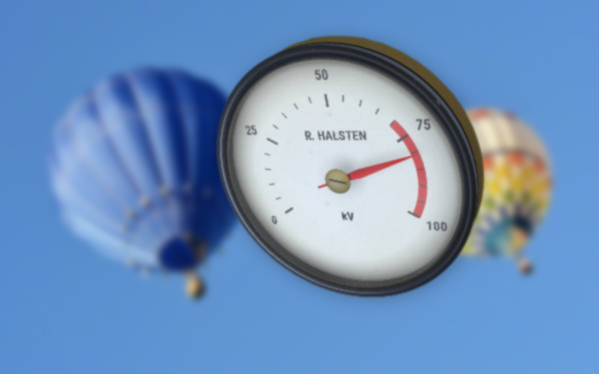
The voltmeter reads 80; kV
